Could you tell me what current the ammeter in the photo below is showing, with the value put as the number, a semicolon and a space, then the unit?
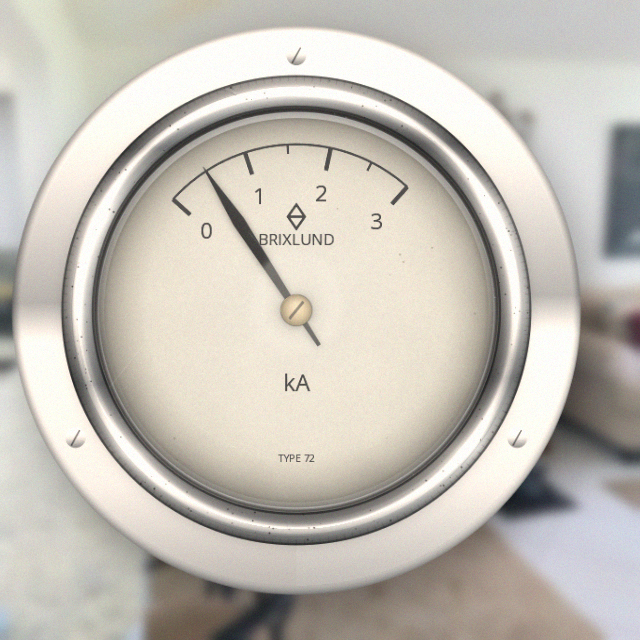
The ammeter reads 0.5; kA
